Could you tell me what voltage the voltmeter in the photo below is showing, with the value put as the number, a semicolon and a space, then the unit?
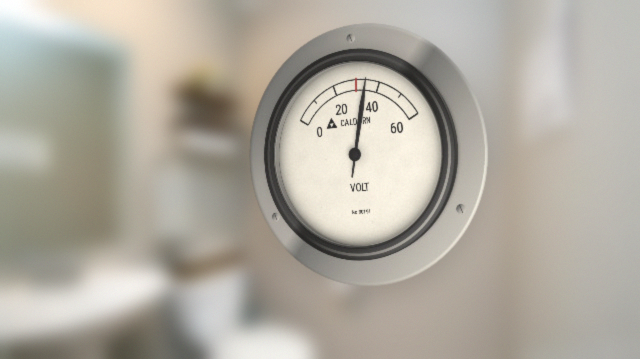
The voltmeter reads 35; V
